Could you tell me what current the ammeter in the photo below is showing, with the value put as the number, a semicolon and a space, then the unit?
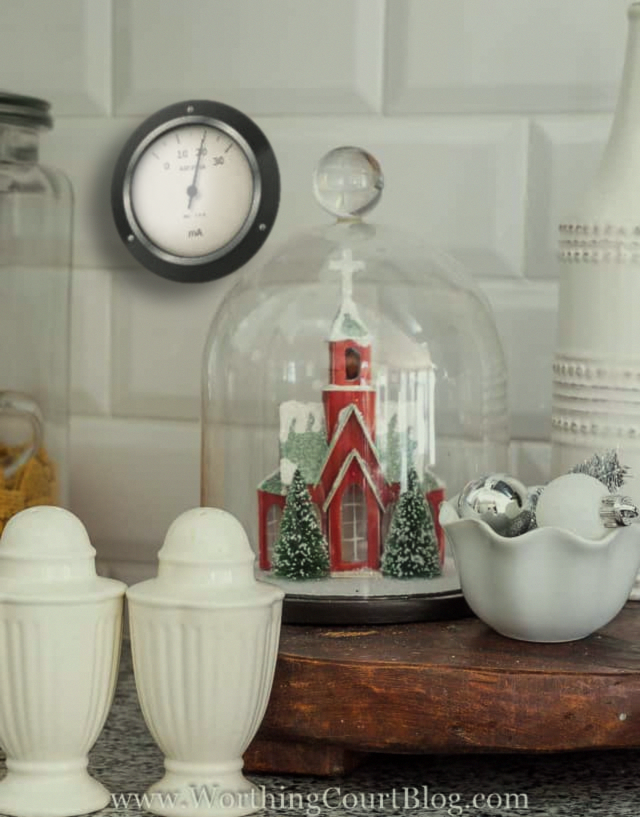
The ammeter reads 20; mA
